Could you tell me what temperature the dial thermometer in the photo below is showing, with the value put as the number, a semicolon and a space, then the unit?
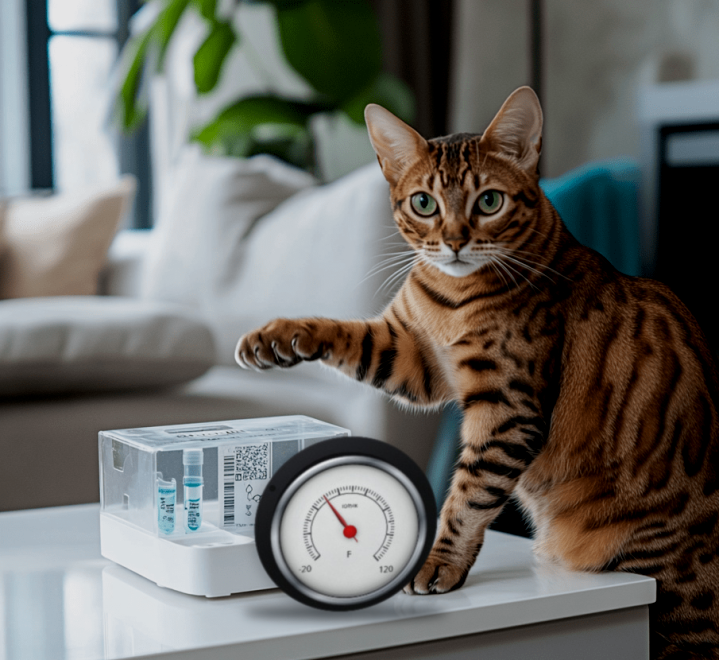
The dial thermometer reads 30; °F
